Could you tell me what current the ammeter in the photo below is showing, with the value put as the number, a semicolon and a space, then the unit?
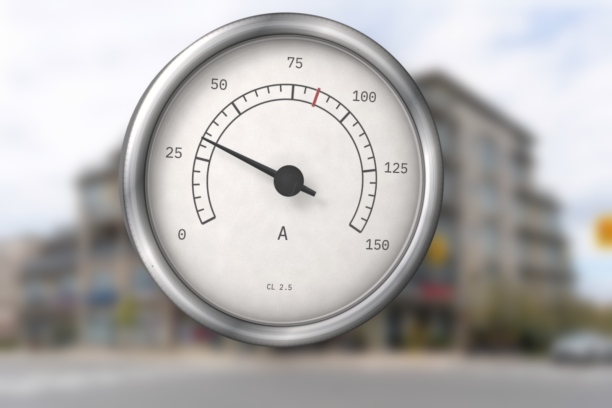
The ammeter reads 32.5; A
